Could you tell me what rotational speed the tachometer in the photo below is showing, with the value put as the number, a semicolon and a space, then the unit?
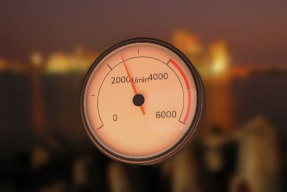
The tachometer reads 2500; rpm
